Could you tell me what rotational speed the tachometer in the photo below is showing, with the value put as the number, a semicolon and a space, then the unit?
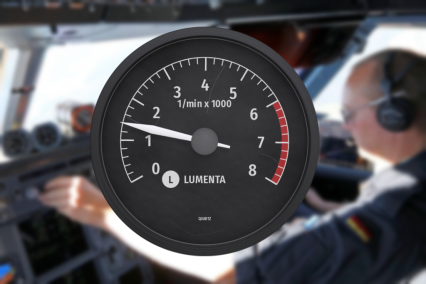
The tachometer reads 1400; rpm
